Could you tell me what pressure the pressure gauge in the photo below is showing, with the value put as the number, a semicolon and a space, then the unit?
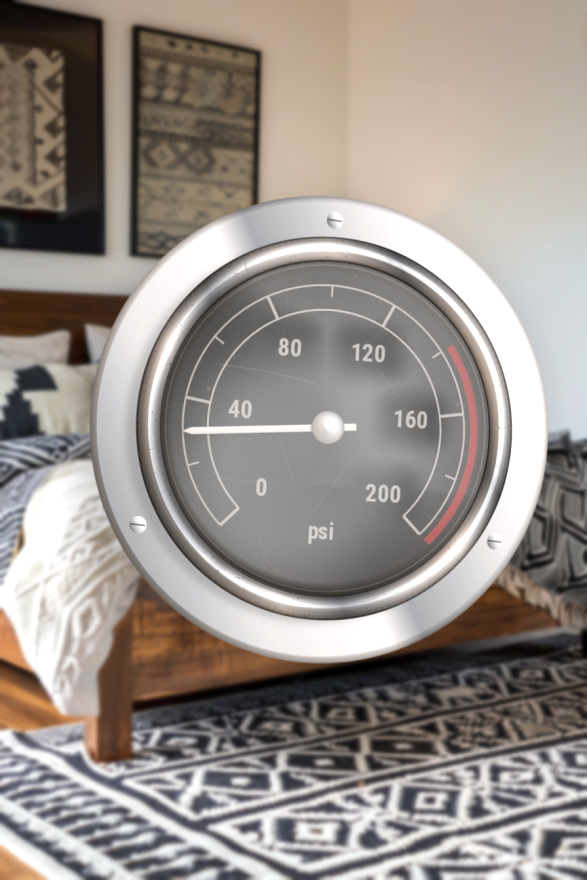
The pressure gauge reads 30; psi
